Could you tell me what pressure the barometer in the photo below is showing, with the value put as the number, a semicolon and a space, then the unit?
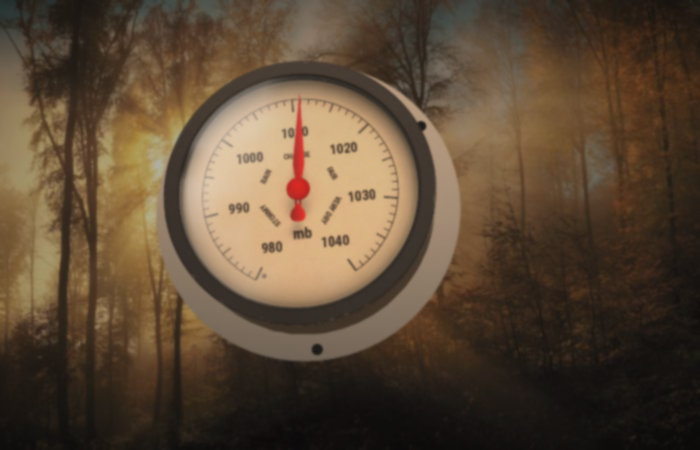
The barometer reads 1011; mbar
